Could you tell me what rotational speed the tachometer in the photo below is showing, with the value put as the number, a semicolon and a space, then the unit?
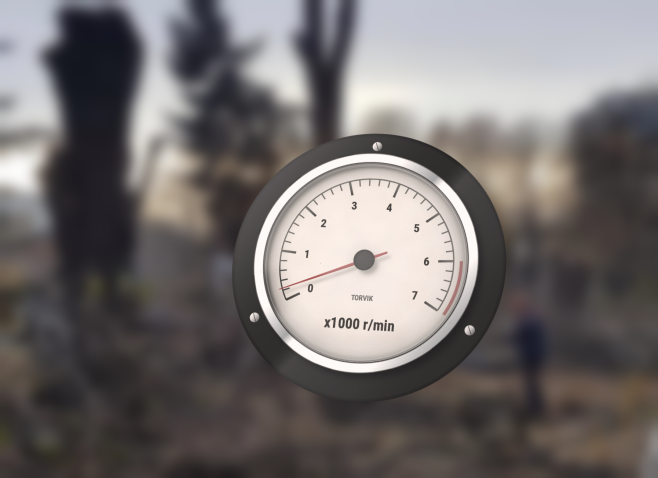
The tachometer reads 200; rpm
